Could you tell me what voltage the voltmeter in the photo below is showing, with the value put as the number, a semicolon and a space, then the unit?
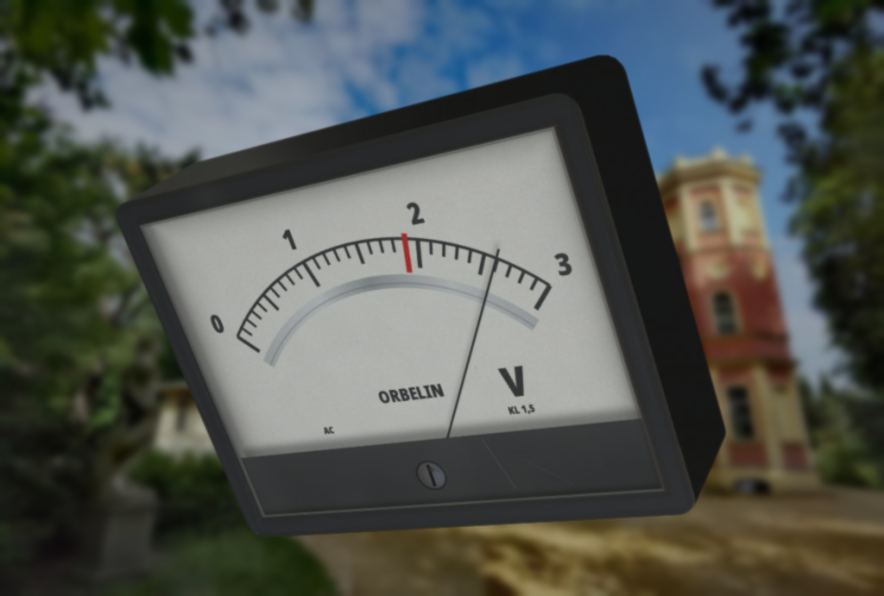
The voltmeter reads 2.6; V
